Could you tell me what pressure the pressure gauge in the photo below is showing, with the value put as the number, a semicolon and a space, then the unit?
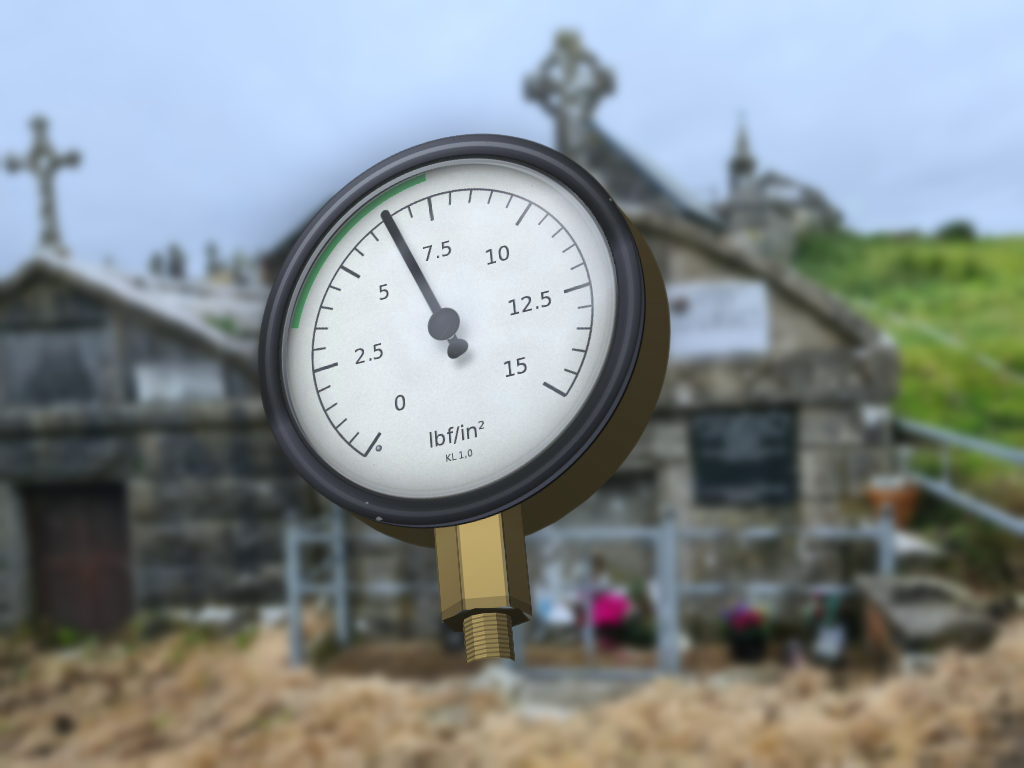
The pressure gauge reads 6.5; psi
